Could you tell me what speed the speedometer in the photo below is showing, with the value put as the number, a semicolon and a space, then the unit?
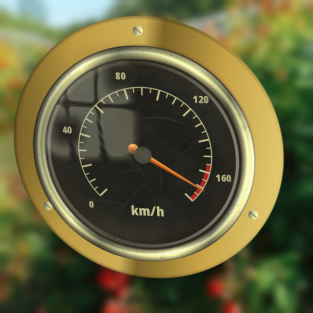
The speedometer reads 170; km/h
